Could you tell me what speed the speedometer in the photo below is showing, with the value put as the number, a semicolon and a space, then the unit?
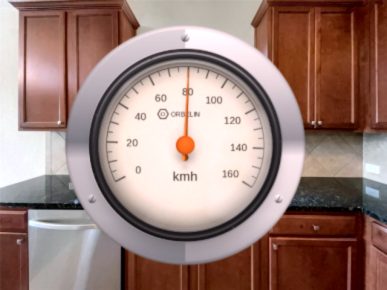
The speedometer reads 80; km/h
